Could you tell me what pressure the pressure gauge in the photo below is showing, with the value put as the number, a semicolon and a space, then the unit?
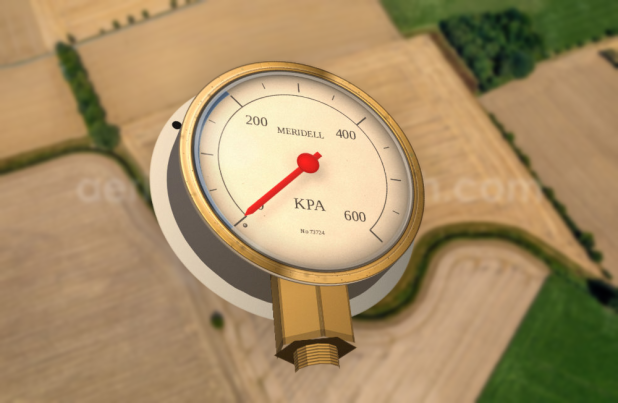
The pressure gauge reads 0; kPa
